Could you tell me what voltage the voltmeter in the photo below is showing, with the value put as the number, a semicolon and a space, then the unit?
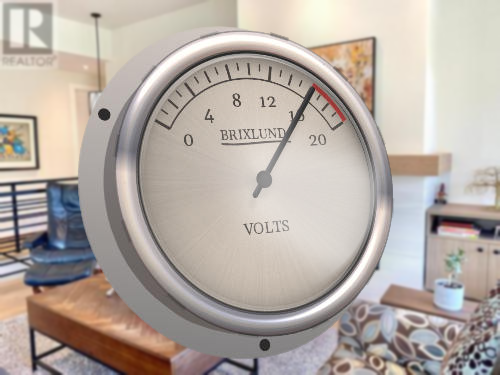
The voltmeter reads 16; V
